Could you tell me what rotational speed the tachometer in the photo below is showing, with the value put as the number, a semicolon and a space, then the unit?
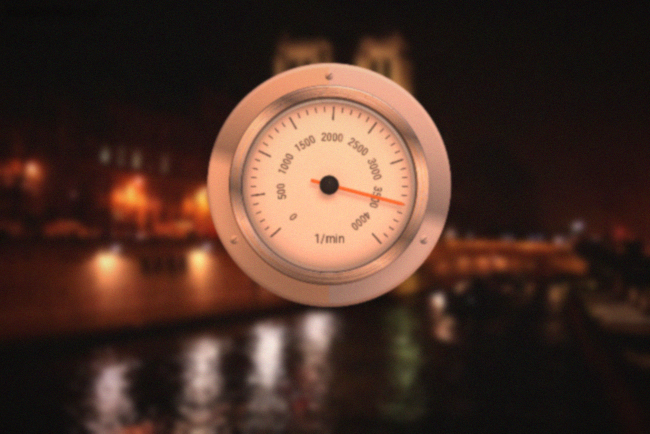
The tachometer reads 3500; rpm
